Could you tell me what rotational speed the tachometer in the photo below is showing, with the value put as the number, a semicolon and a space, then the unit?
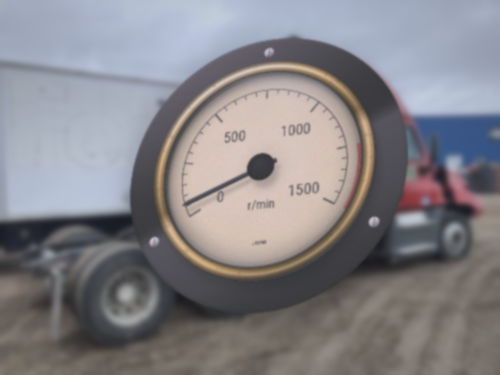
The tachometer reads 50; rpm
